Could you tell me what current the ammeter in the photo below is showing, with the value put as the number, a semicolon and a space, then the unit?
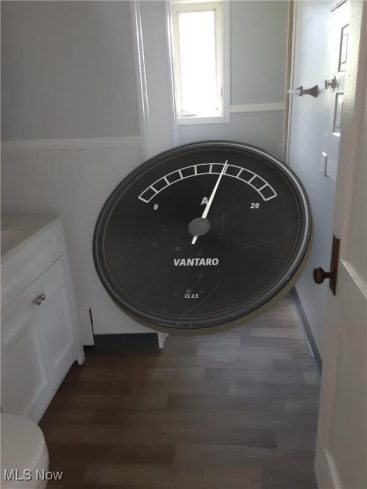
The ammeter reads 12; A
